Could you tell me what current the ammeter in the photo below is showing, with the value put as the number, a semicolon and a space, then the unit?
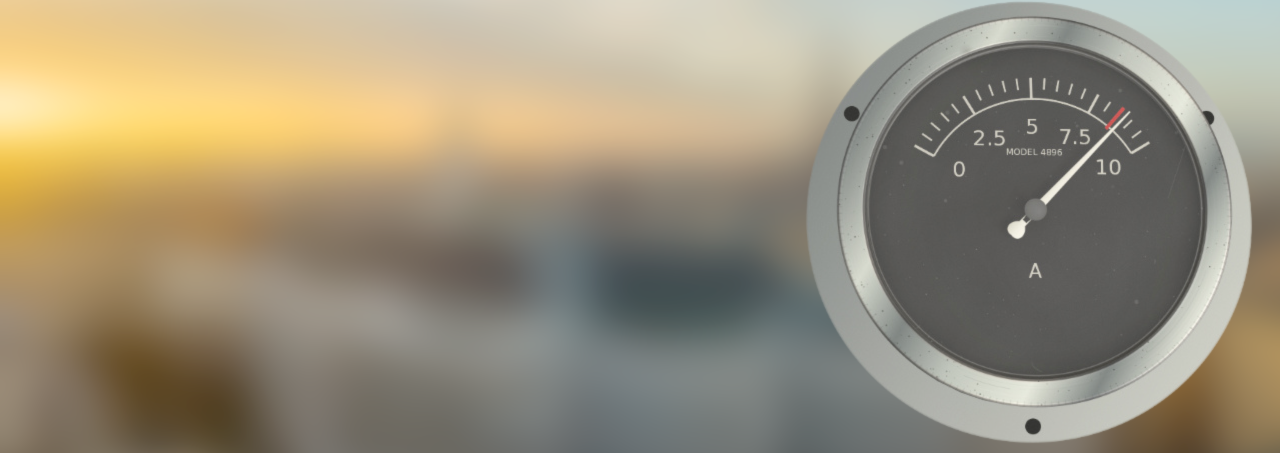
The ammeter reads 8.75; A
